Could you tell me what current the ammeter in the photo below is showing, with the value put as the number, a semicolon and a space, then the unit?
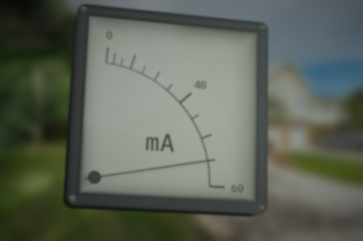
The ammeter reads 55; mA
